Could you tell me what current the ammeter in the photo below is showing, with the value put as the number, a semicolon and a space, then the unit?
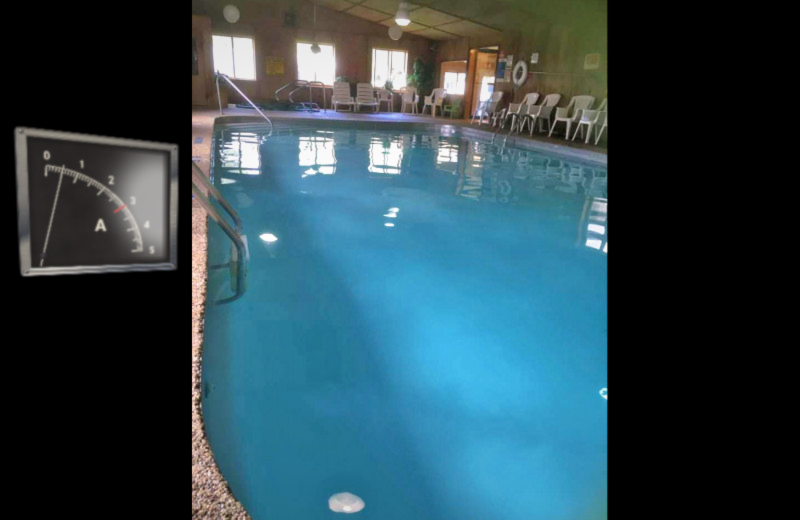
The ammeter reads 0.5; A
